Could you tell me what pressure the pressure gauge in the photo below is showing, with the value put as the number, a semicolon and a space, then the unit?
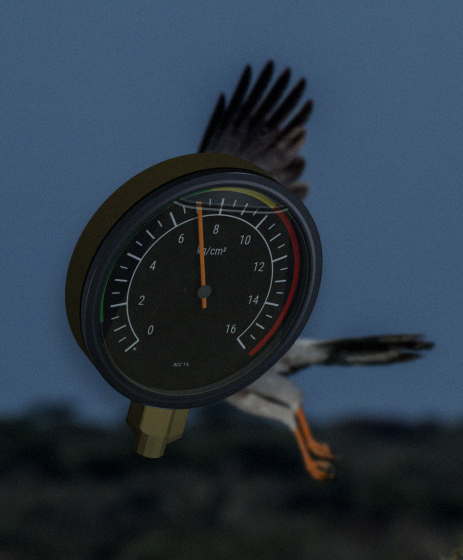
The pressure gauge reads 7; kg/cm²
